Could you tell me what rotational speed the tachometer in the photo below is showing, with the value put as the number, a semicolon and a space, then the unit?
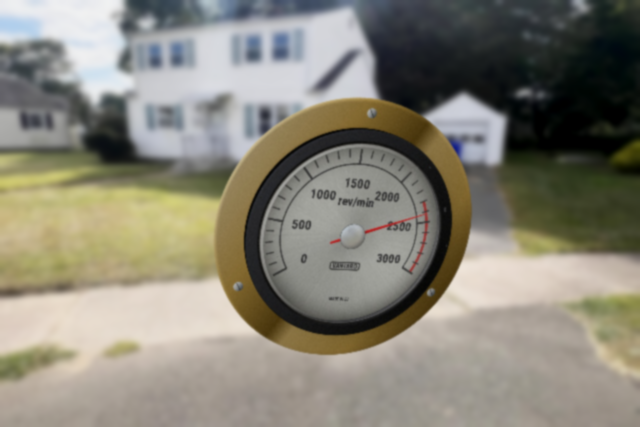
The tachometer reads 2400; rpm
